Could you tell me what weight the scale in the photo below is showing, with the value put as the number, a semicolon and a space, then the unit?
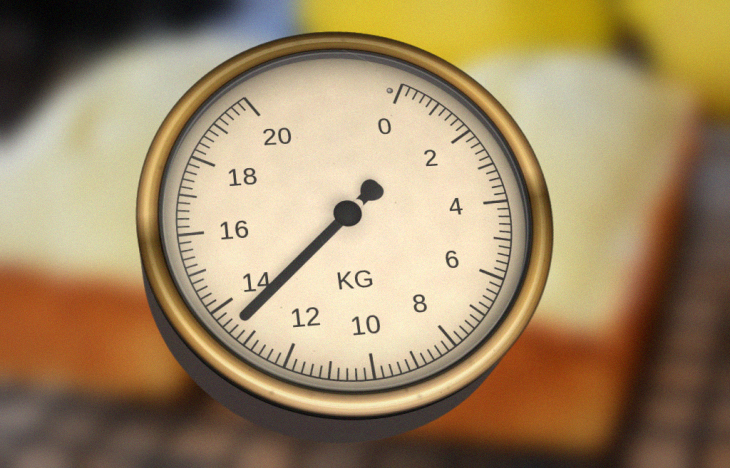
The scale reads 13.4; kg
